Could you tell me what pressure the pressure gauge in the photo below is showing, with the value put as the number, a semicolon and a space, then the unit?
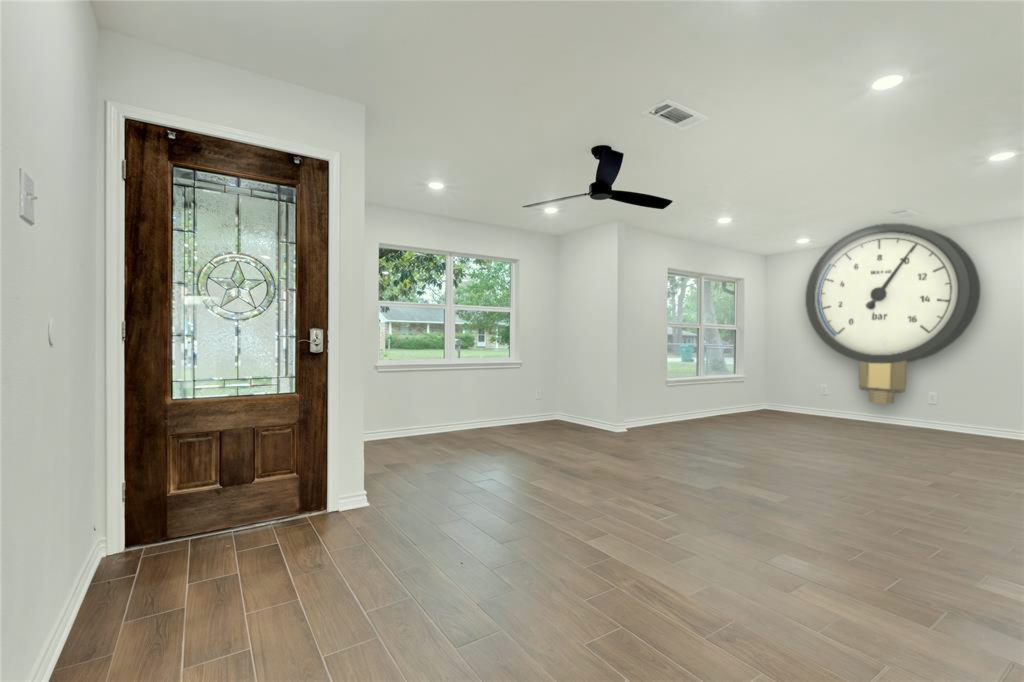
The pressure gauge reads 10; bar
